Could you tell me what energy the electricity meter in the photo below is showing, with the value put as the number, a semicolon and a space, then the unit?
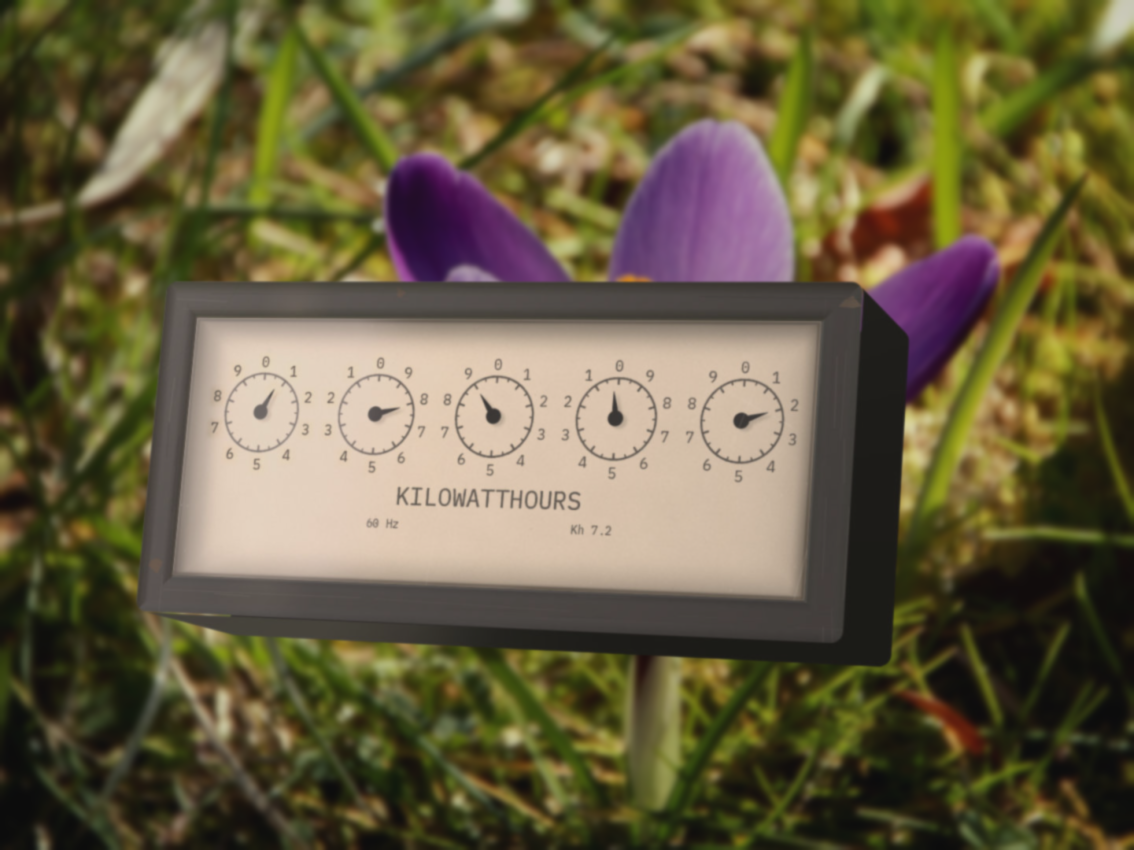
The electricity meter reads 7902; kWh
